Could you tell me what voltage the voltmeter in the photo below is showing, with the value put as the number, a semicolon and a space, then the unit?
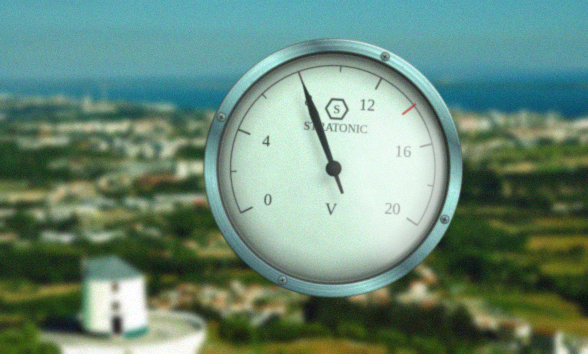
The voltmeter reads 8; V
